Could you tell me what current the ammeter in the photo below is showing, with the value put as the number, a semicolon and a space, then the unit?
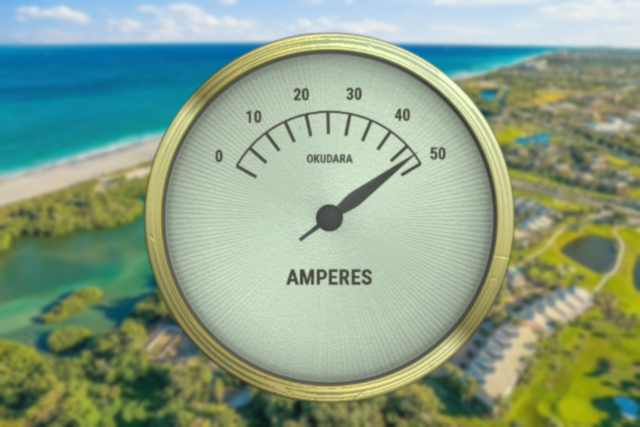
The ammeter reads 47.5; A
